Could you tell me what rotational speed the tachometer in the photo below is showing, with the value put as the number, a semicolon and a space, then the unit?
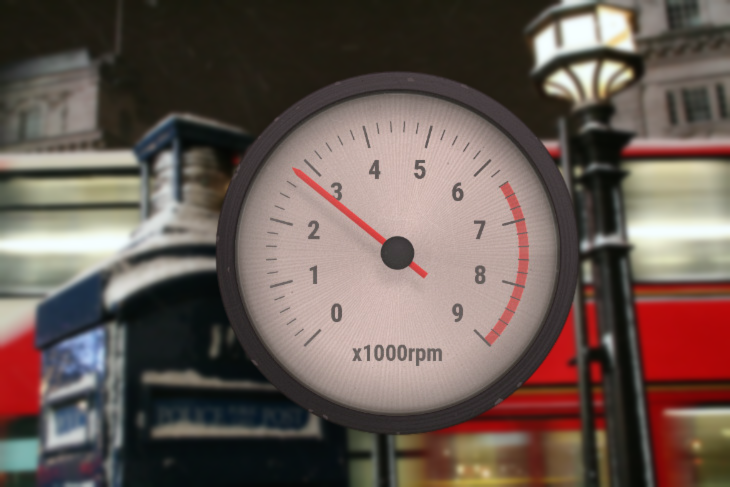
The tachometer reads 2800; rpm
